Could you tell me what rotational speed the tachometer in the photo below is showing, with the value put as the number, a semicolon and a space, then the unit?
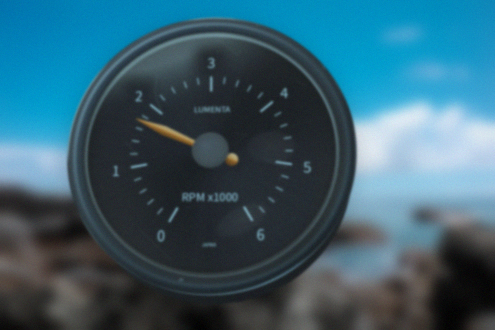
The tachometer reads 1700; rpm
